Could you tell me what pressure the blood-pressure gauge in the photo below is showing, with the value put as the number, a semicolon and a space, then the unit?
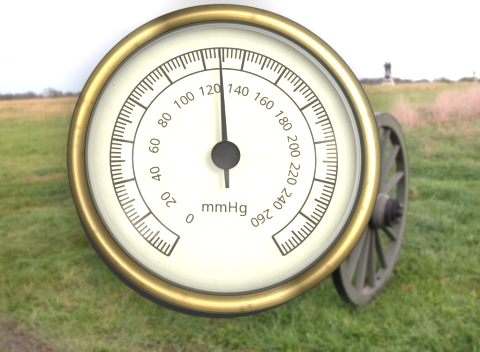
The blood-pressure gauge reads 128; mmHg
